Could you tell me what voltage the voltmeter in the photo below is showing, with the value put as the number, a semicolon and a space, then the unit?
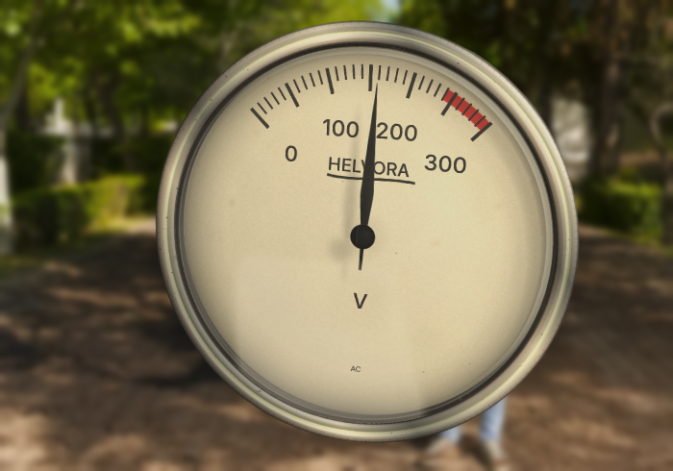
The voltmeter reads 160; V
